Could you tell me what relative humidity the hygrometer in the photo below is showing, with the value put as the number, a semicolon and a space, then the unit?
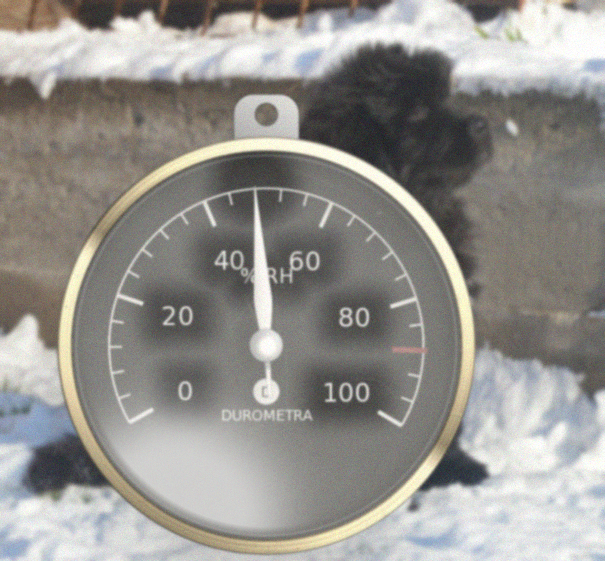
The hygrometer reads 48; %
